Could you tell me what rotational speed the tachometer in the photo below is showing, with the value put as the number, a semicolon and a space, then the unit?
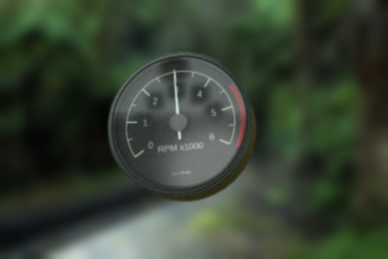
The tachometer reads 3000; rpm
